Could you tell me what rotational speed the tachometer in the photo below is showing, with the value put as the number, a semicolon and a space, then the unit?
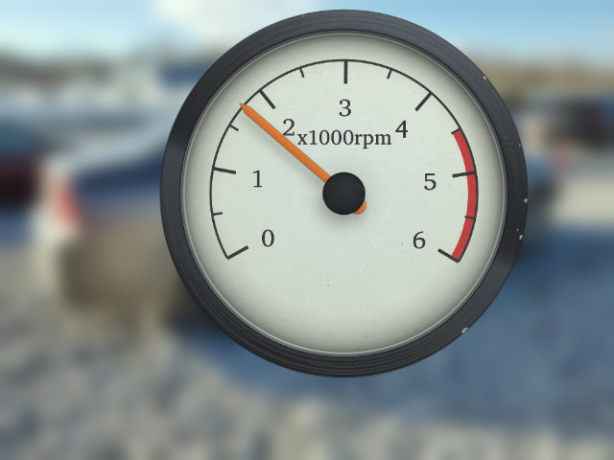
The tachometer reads 1750; rpm
